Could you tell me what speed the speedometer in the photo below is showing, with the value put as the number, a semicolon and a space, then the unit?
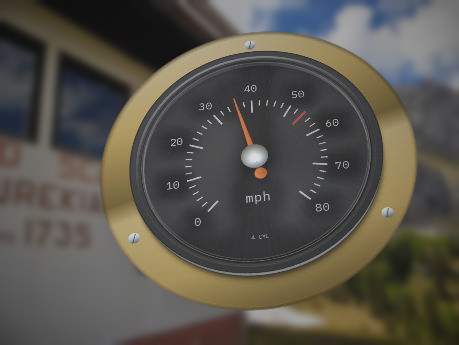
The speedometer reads 36; mph
